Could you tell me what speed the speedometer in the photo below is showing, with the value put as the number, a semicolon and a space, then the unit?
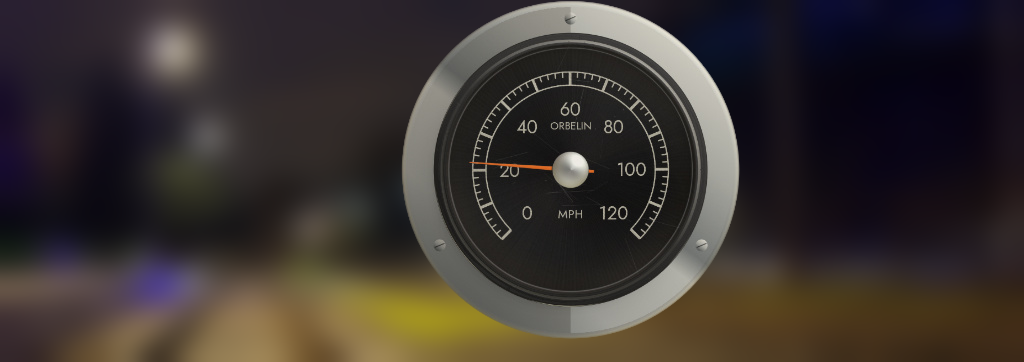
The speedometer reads 22; mph
